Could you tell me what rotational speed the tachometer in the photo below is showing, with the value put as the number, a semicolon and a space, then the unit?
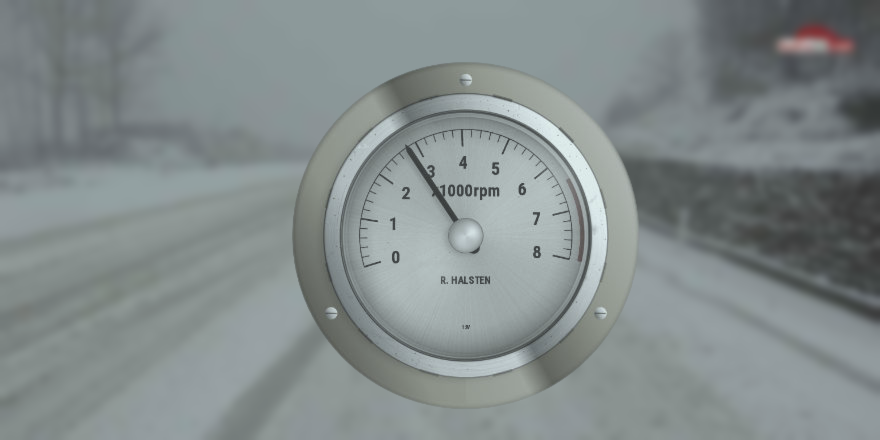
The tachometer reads 2800; rpm
